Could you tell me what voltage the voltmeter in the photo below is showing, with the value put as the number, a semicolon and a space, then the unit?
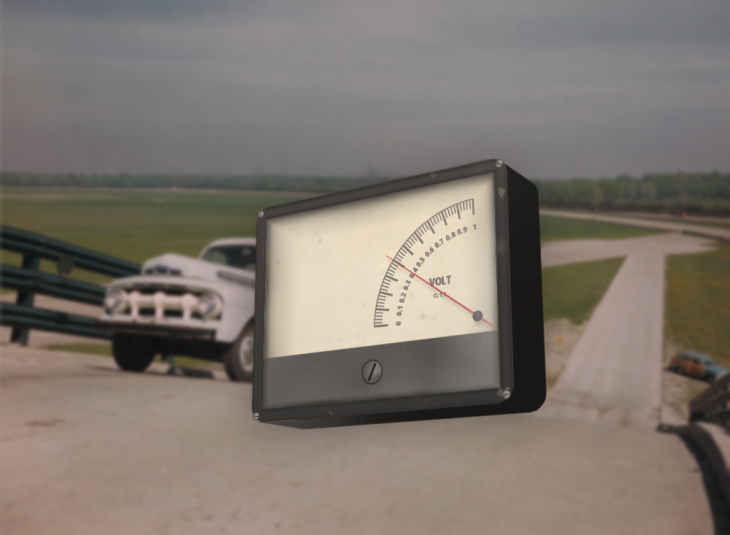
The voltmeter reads 0.4; V
